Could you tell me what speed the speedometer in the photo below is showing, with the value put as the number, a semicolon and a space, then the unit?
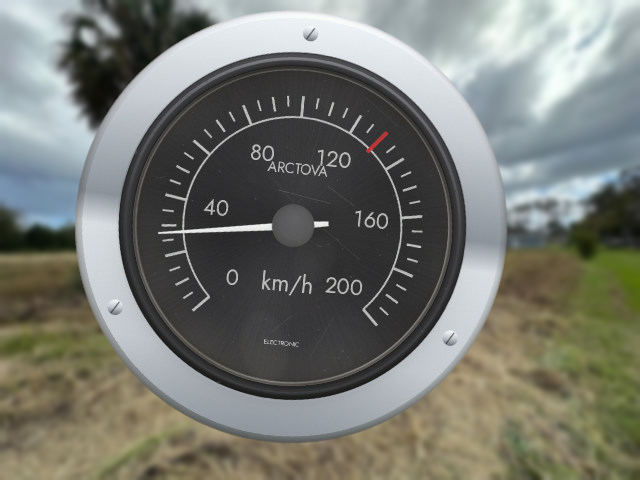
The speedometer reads 27.5; km/h
